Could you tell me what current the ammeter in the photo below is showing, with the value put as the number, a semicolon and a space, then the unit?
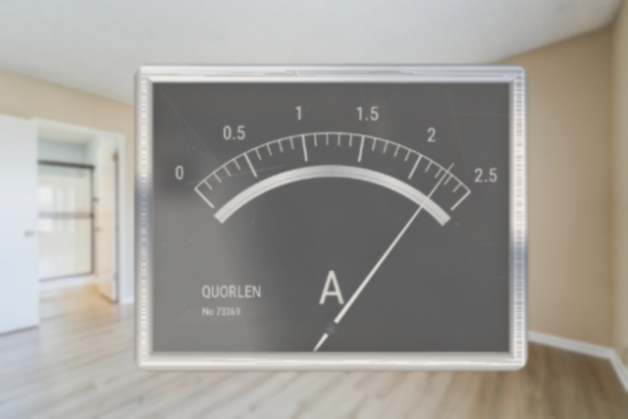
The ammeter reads 2.25; A
